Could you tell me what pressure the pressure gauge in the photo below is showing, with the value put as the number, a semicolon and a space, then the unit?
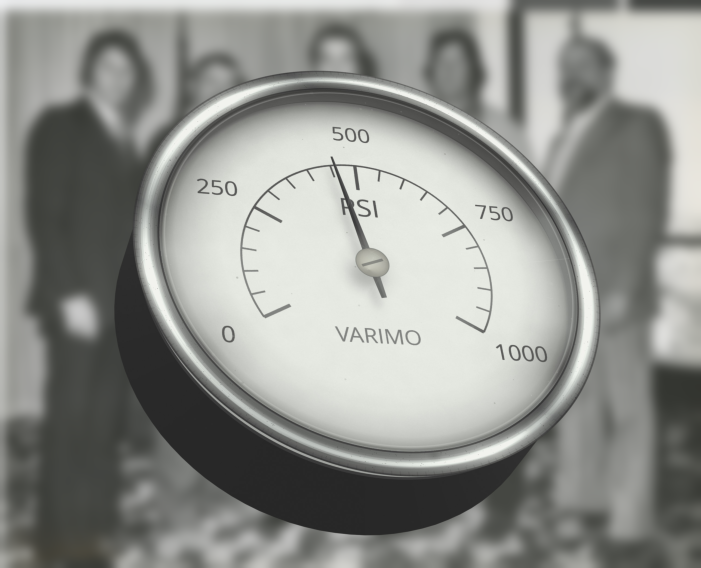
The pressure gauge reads 450; psi
